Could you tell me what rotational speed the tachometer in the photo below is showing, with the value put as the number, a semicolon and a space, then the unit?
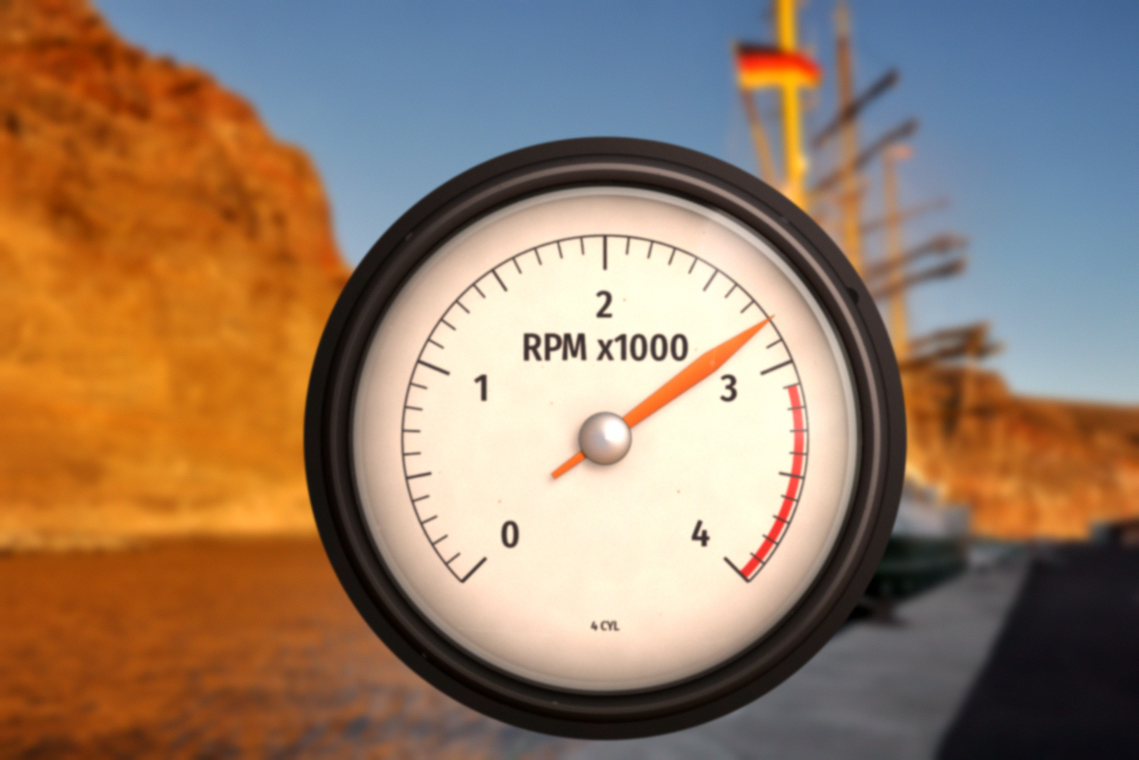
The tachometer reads 2800; rpm
